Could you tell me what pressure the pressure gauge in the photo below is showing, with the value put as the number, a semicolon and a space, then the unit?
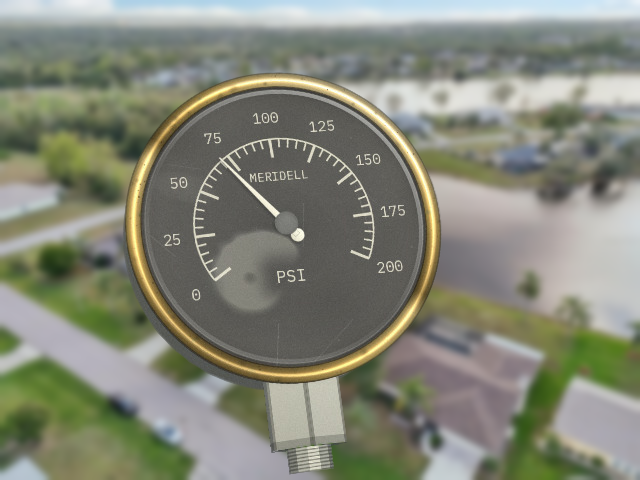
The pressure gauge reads 70; psi
